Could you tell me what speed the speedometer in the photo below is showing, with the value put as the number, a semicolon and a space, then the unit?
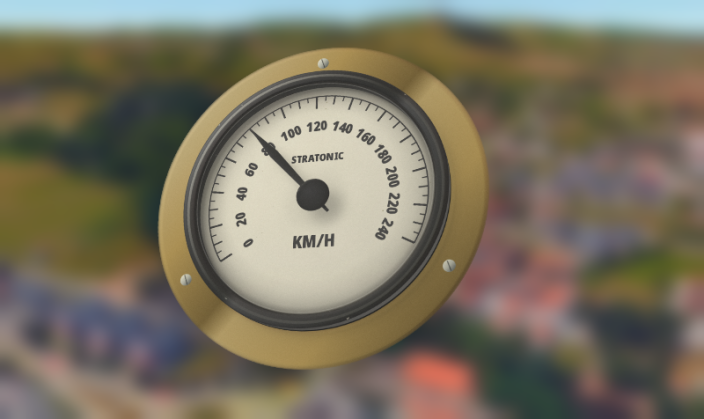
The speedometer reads 80; km/h
